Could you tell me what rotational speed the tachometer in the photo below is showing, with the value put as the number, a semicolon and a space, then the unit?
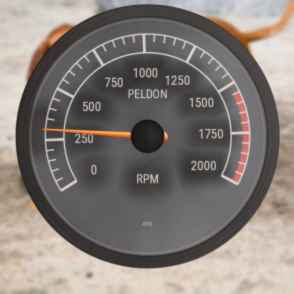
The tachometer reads 300; rpm
